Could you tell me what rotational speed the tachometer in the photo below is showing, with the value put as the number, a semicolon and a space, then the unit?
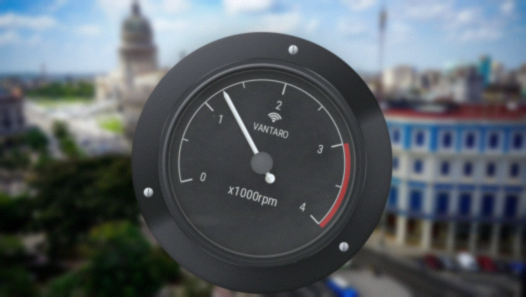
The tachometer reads 1250; rpm
